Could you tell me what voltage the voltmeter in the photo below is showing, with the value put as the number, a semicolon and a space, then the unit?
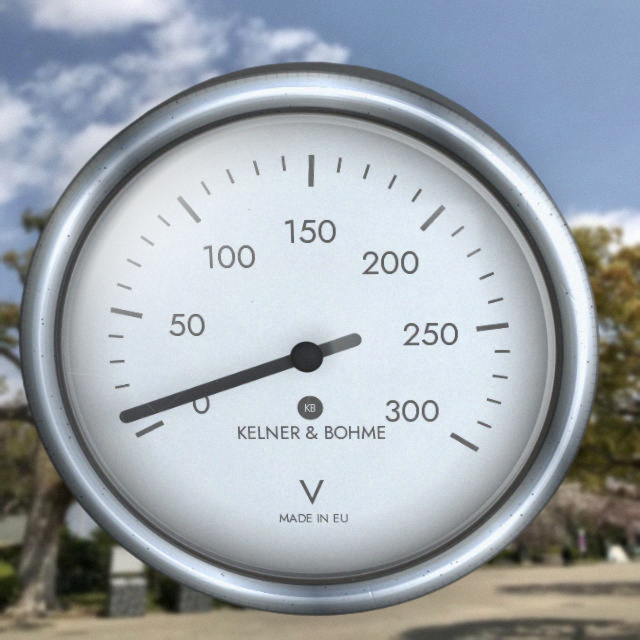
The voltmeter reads 10; V
